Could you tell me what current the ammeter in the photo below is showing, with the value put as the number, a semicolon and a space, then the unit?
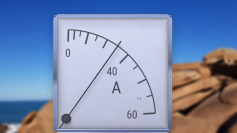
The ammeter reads 35; A
